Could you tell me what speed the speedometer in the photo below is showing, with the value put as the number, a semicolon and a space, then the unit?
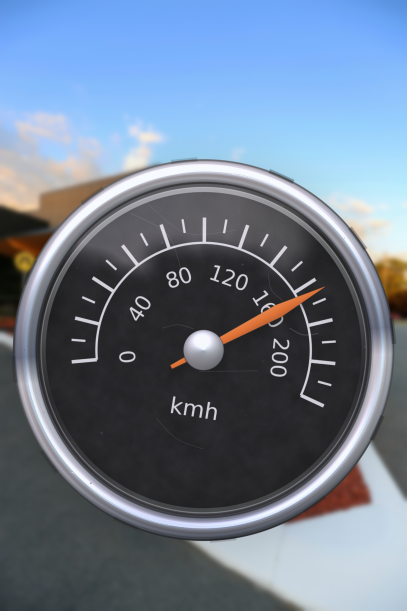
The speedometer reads 165; km/h
